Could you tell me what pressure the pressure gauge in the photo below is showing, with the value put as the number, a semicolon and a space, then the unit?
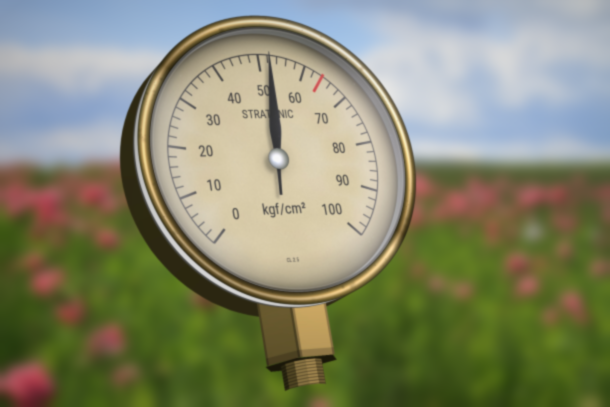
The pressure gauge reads 52; kg/cm²
